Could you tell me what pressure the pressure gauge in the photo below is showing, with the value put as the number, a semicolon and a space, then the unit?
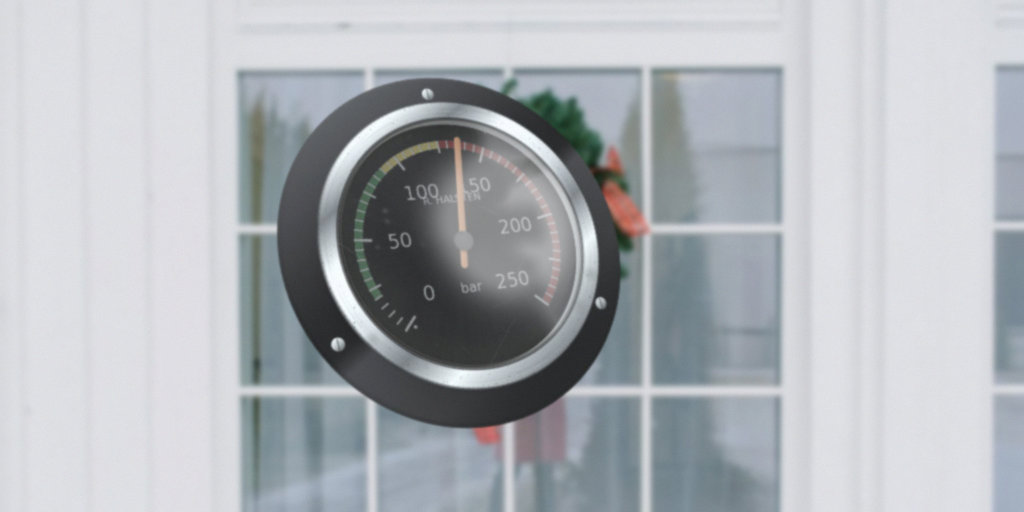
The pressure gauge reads 135; bar
